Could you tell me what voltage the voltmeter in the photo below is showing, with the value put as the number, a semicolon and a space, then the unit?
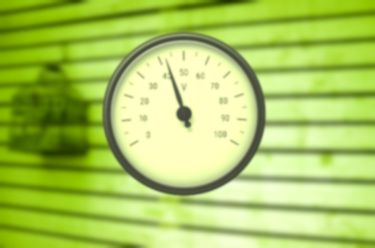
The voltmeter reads 42.5; V
